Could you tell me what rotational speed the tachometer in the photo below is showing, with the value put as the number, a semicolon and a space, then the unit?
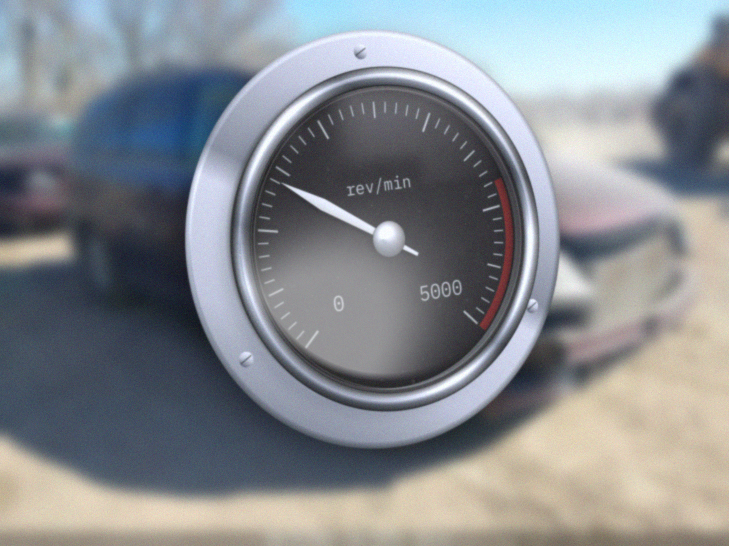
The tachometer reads 1400; rpm
